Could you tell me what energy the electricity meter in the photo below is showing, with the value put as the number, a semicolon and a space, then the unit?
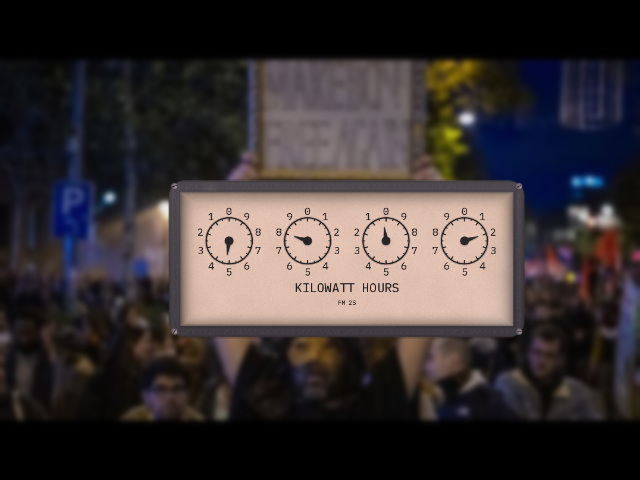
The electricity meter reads 4802; kWh
